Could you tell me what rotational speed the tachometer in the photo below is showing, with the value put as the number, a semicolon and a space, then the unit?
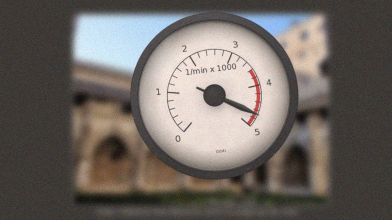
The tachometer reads 4700; rpm
